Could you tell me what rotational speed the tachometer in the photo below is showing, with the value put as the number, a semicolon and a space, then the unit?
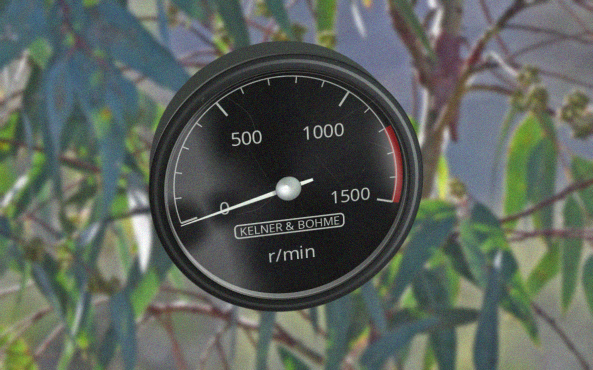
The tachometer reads 0; rpm
